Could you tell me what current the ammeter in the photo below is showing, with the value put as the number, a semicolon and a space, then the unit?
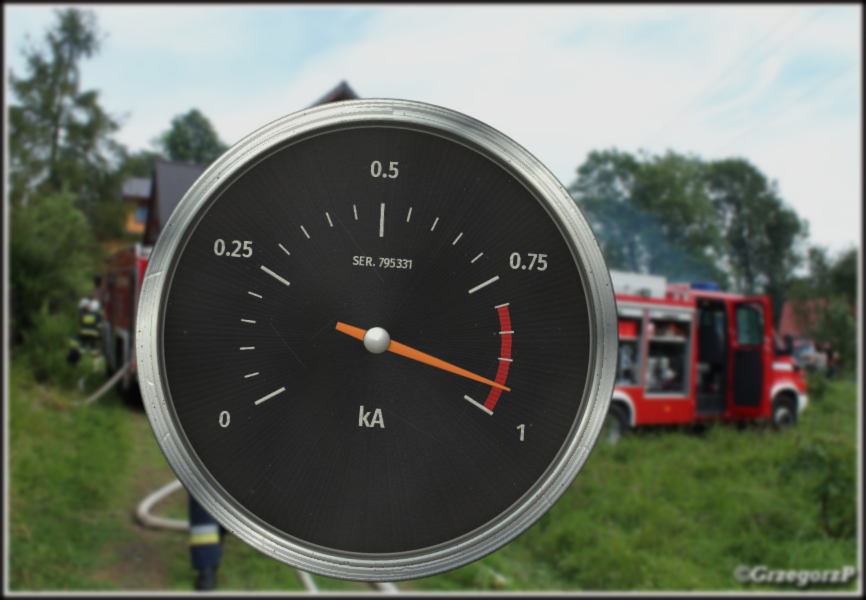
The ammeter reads 0.95; kA
